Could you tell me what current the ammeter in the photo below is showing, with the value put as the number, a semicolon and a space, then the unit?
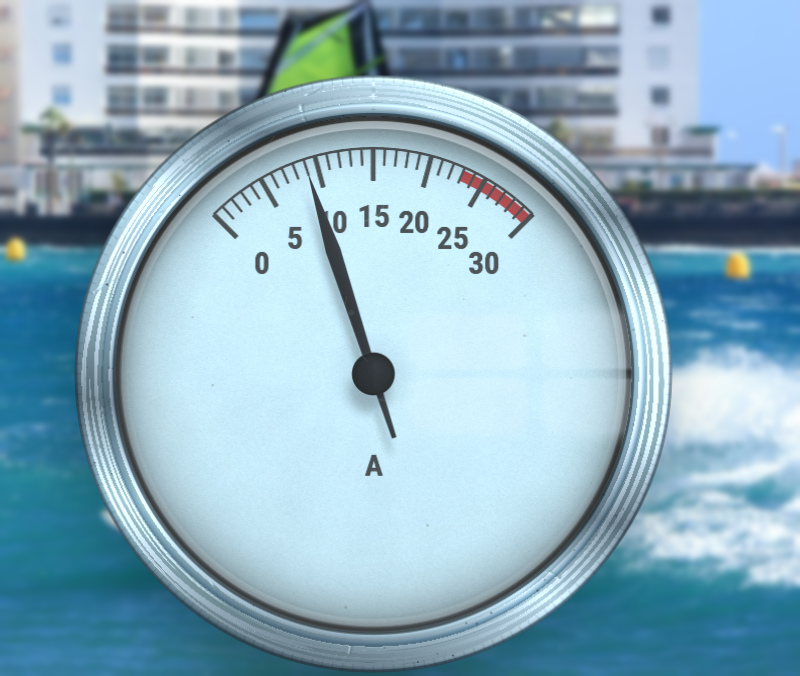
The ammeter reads 9; A
